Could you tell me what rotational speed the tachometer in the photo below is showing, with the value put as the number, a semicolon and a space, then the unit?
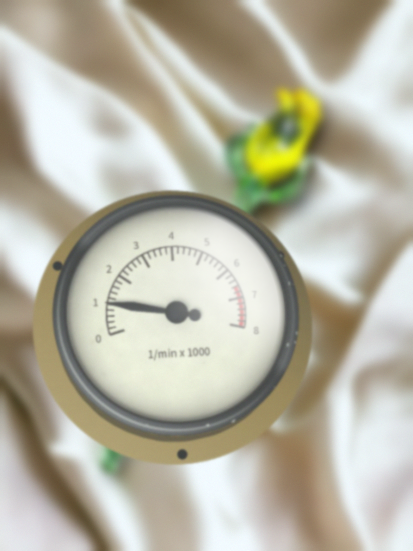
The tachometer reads 1000; rpm
